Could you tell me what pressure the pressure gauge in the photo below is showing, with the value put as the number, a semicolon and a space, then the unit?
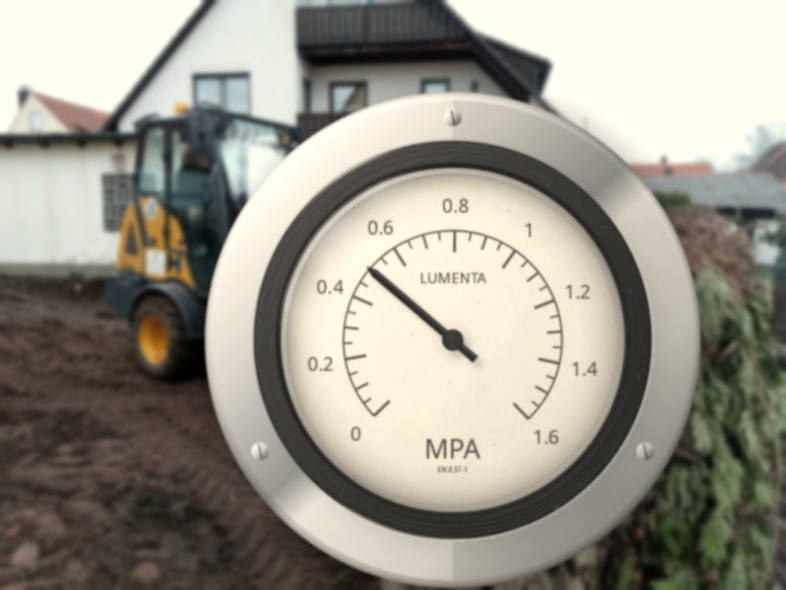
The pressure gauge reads 0.5; MPa
